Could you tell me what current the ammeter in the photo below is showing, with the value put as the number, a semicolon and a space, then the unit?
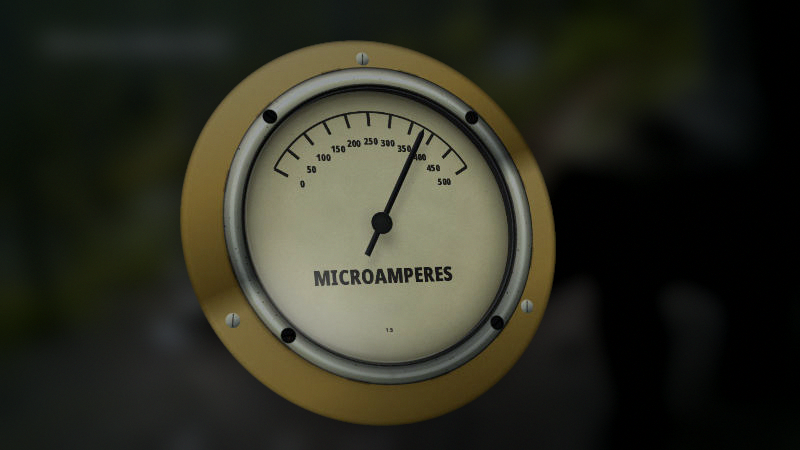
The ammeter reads 375; µA
